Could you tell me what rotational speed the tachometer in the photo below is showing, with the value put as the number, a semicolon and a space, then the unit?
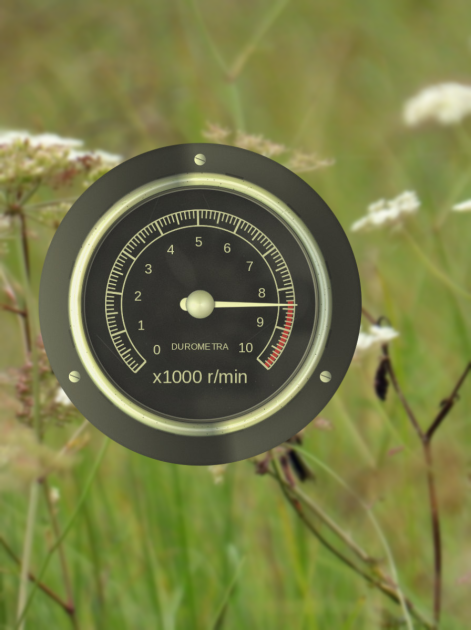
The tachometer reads 8400; rpm
